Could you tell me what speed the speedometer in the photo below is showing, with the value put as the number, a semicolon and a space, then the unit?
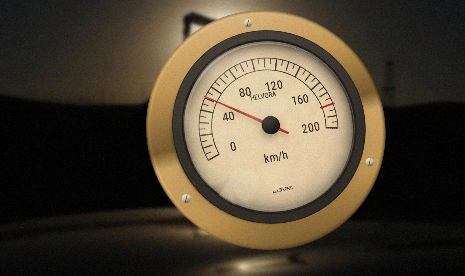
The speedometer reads 50; km/h
